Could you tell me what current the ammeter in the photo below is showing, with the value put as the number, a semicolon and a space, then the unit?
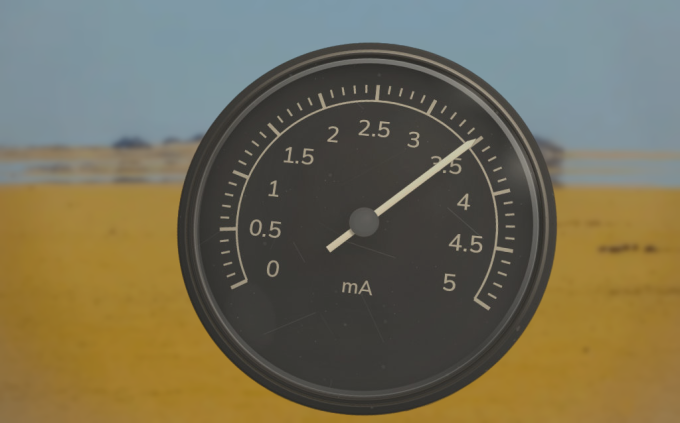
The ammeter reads 3.5; mA
